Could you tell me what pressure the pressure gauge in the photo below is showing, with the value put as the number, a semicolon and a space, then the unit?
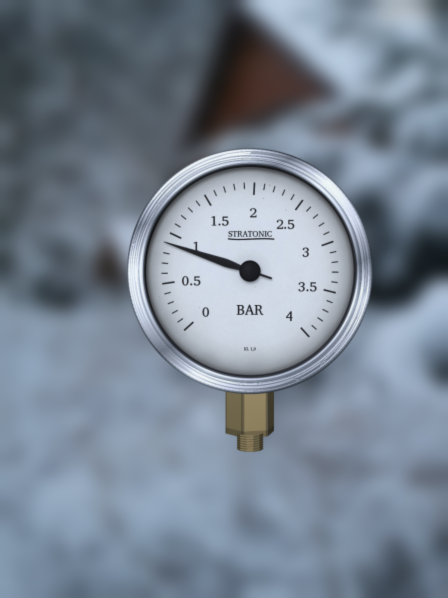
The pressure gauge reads 0.9; bar
